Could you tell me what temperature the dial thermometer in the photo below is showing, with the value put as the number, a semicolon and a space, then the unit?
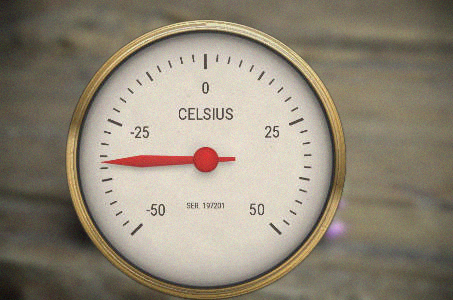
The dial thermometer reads -33.75; °C
